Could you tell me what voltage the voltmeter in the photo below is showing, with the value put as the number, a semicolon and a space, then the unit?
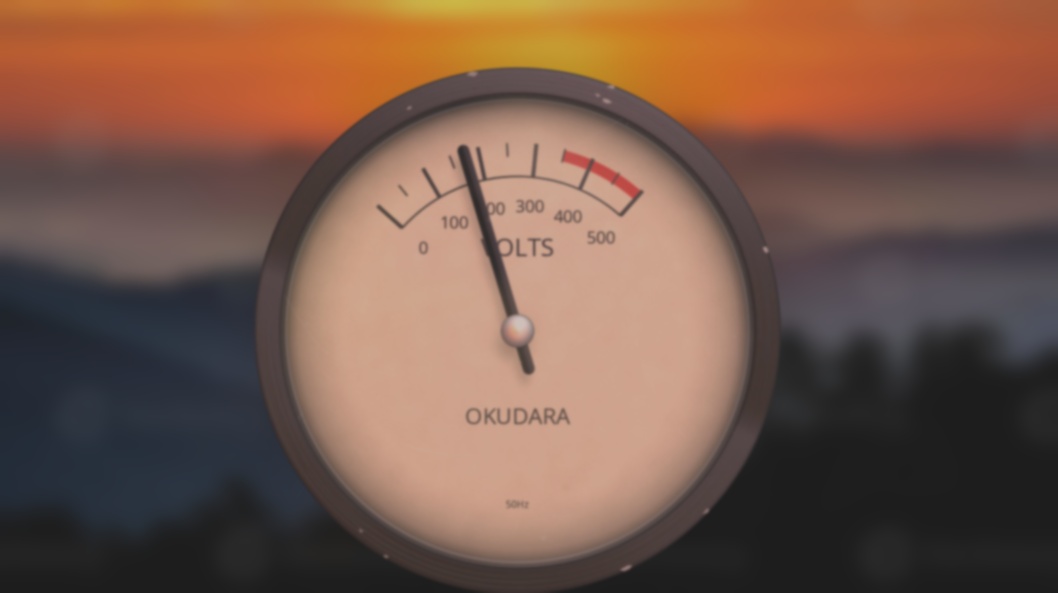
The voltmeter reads 175; V
